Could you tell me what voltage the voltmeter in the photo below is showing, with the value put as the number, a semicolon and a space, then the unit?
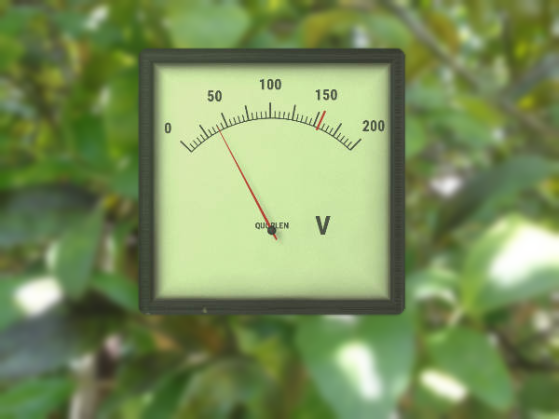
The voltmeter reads 40; V
